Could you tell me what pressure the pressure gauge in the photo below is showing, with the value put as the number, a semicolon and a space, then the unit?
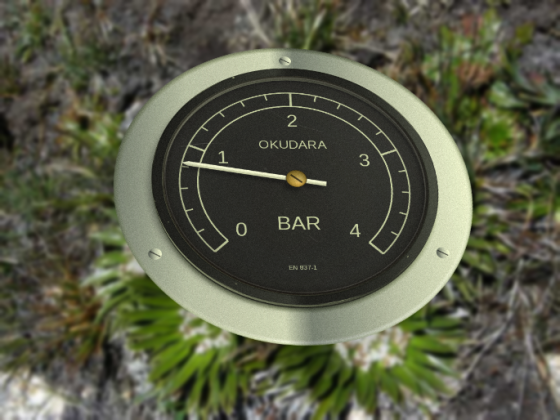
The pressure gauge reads 0.8; bar
